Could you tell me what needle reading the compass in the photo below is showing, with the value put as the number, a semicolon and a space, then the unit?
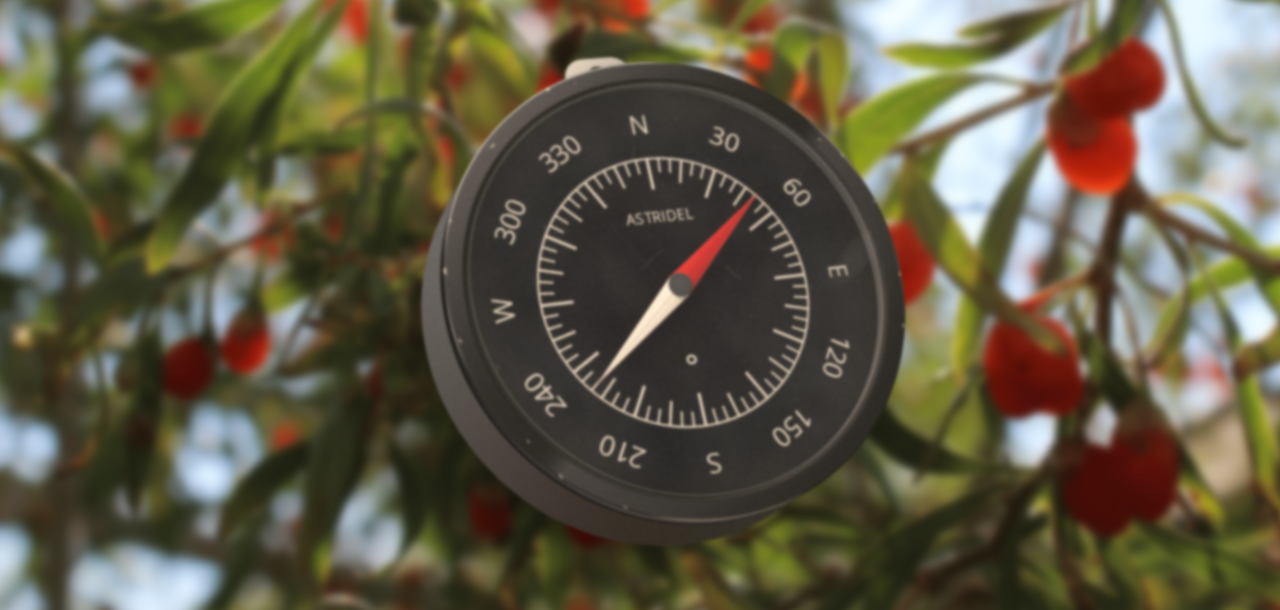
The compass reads 50; °
